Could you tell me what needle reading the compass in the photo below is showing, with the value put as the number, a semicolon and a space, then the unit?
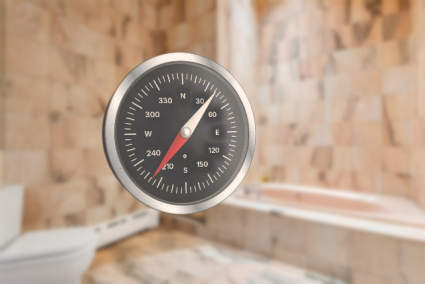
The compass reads 220; °
